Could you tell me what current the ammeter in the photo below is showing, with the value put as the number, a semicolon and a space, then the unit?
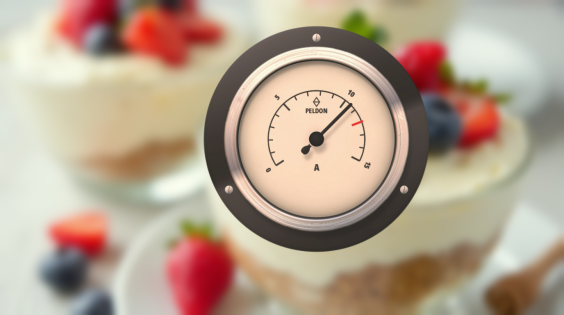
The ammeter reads 10.5; A
